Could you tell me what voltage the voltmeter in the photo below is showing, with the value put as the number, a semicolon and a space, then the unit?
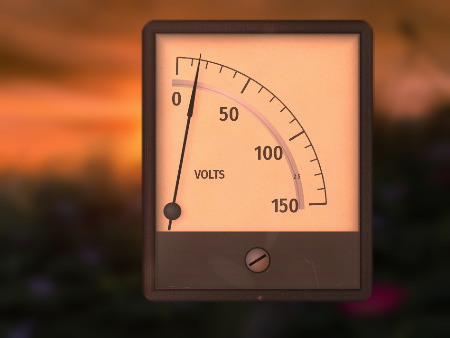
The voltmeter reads 15; V
